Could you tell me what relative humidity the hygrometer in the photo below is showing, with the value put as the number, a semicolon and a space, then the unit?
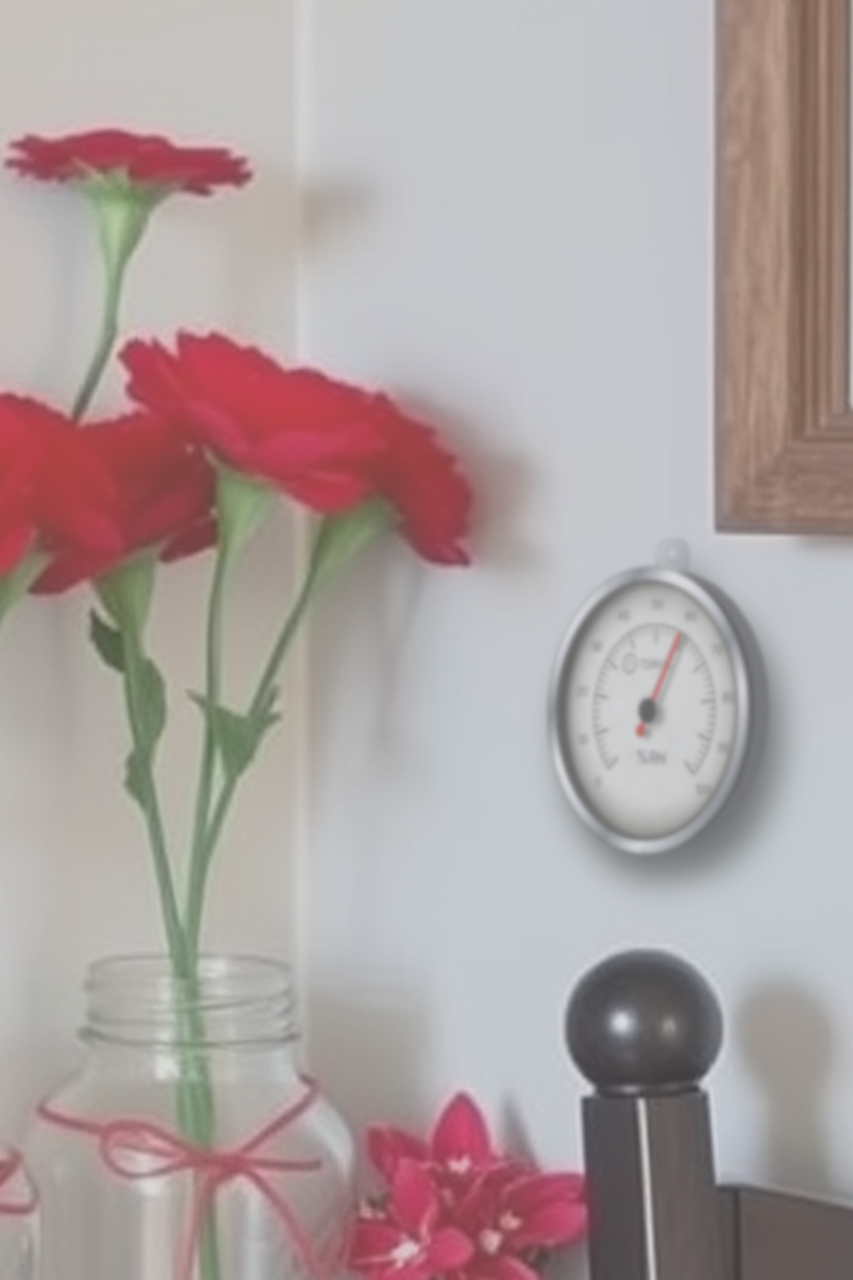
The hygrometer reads 60; %
